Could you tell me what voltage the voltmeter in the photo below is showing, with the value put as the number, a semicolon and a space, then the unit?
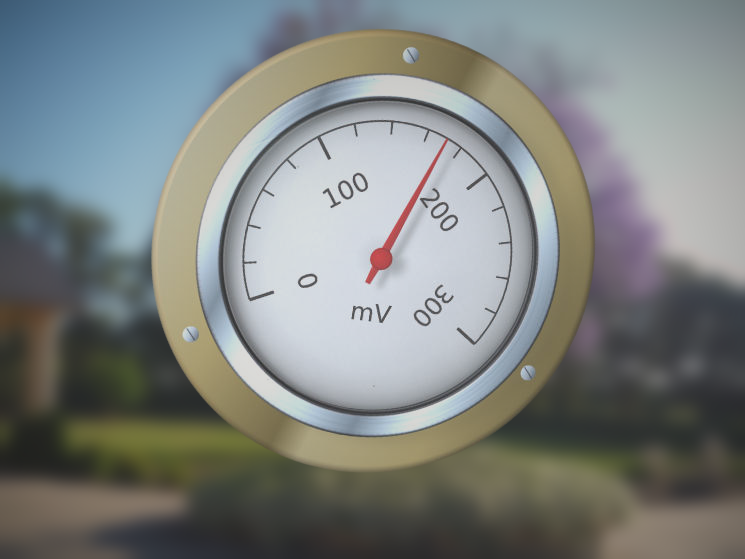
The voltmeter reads 170; mV
